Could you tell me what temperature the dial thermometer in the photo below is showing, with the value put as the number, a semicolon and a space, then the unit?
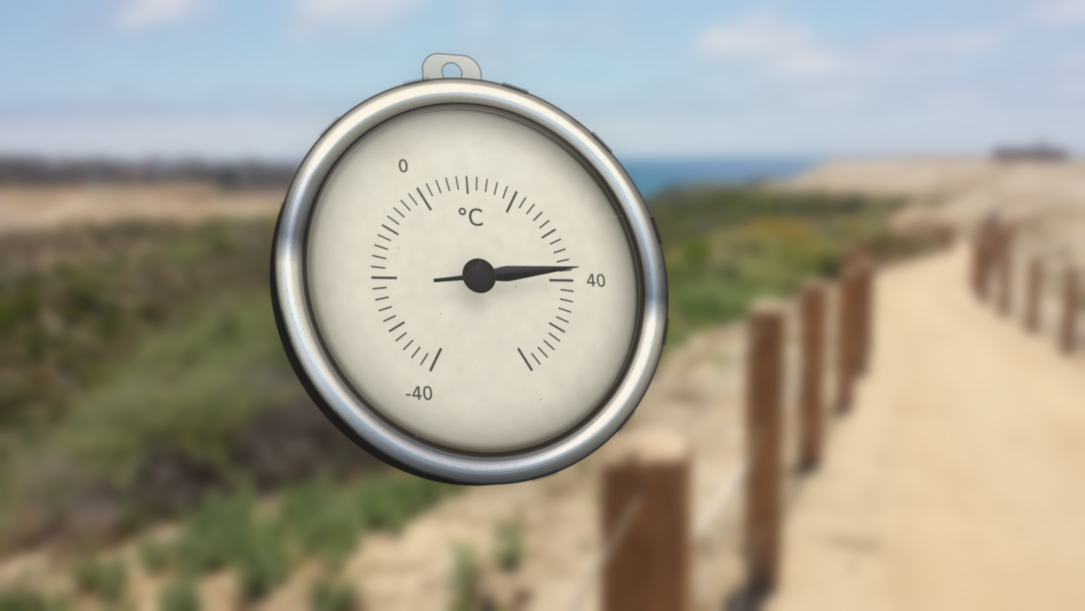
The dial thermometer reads 38; °C
